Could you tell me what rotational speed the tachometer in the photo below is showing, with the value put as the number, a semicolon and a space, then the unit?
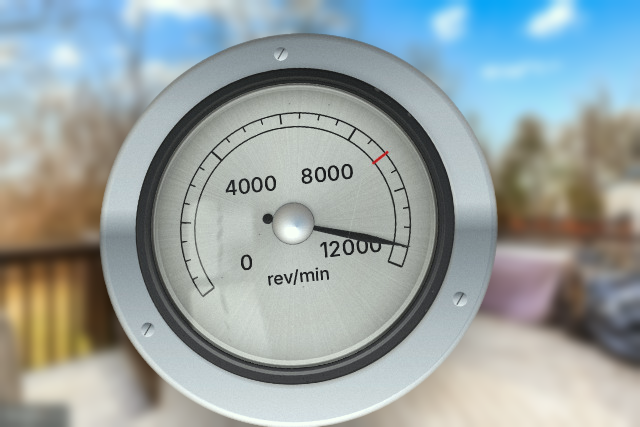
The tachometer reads 11500; rpm
